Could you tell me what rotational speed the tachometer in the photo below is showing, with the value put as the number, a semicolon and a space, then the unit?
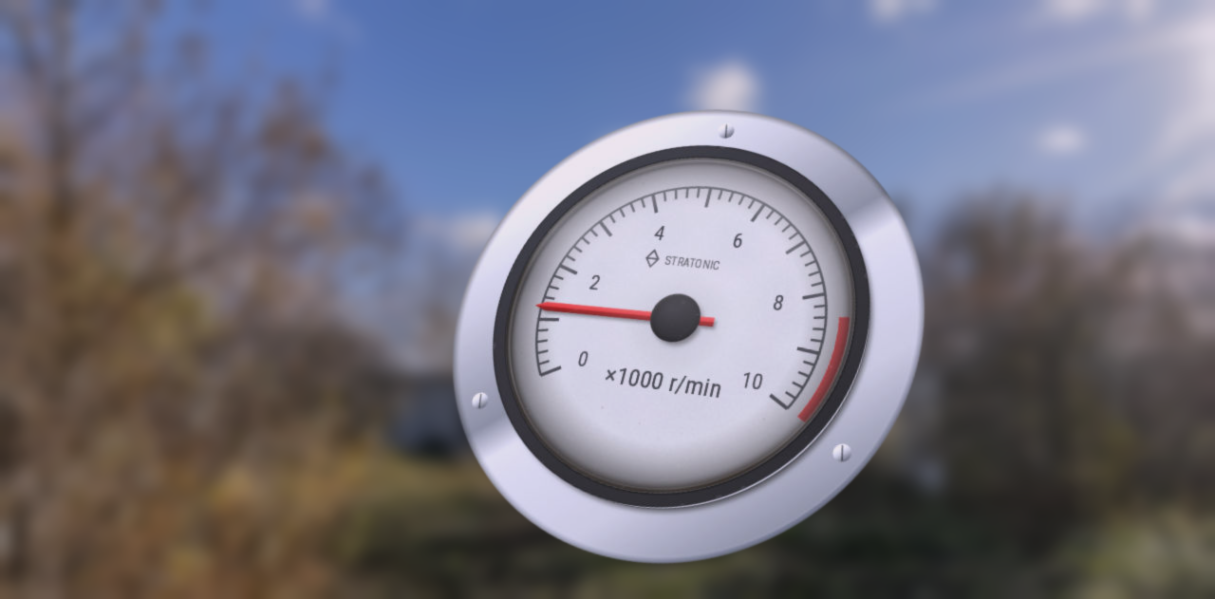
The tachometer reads 1200; rpm
